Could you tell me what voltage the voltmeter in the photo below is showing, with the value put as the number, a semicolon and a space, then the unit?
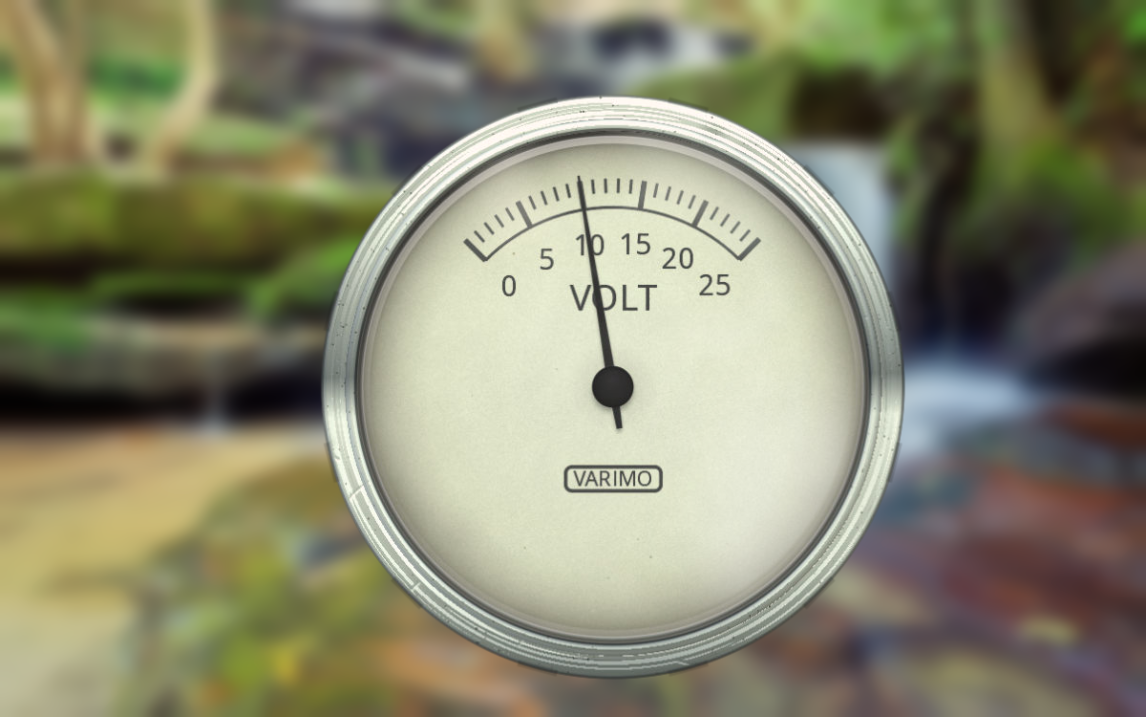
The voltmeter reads 10; V
